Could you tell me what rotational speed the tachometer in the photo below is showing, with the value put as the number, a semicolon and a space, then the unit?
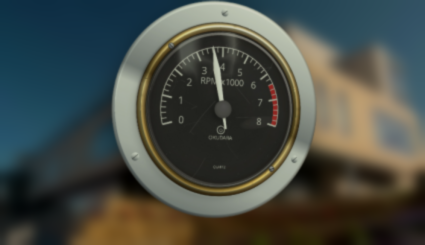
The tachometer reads 3600; rpm
